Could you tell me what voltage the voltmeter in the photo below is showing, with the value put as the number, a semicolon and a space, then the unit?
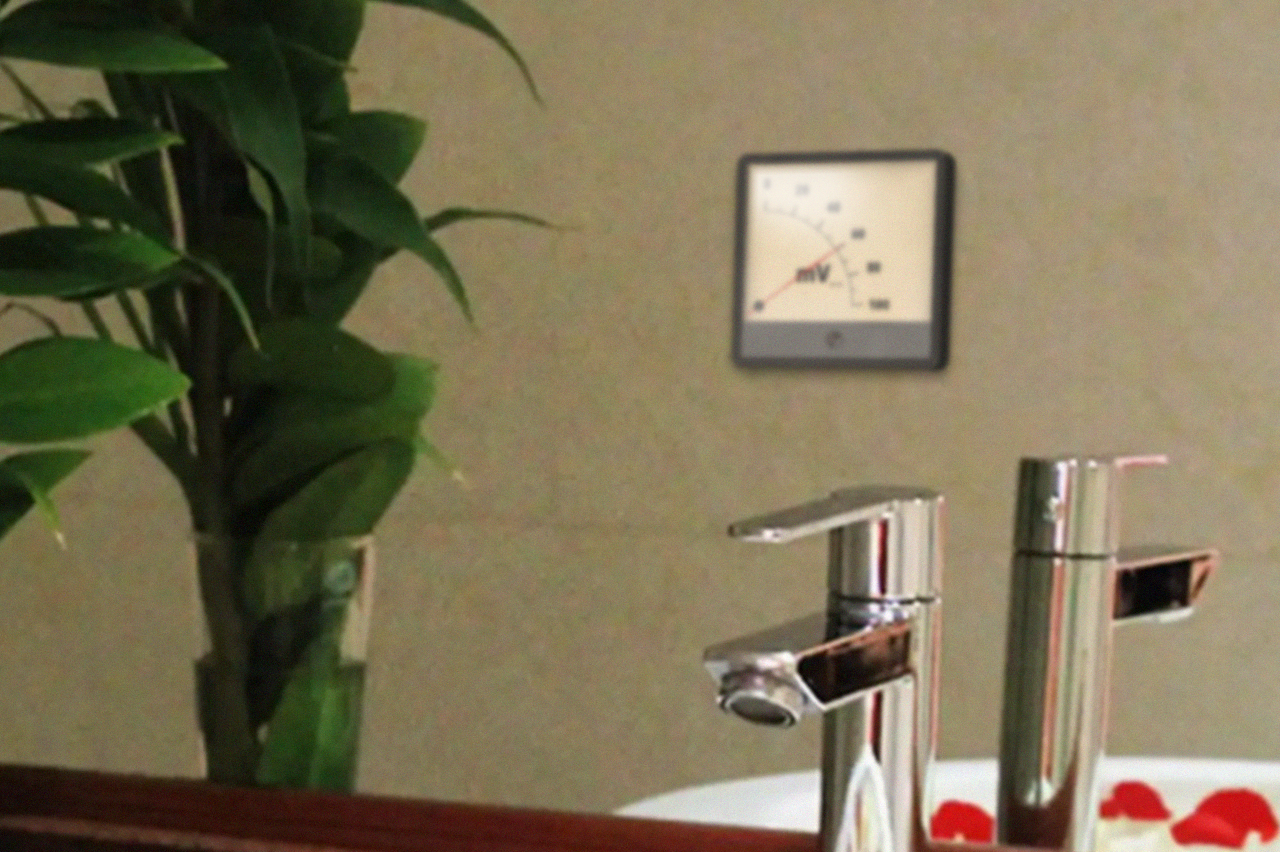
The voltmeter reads 60; mV
